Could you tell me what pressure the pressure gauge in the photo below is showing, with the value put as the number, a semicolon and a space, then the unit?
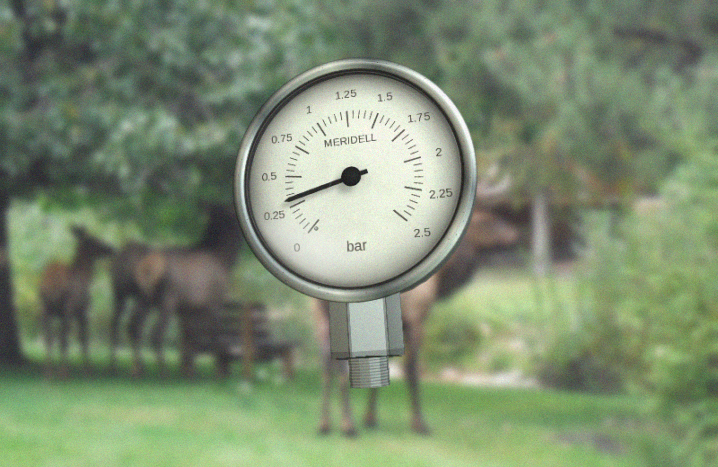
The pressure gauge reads 0.3; bar
